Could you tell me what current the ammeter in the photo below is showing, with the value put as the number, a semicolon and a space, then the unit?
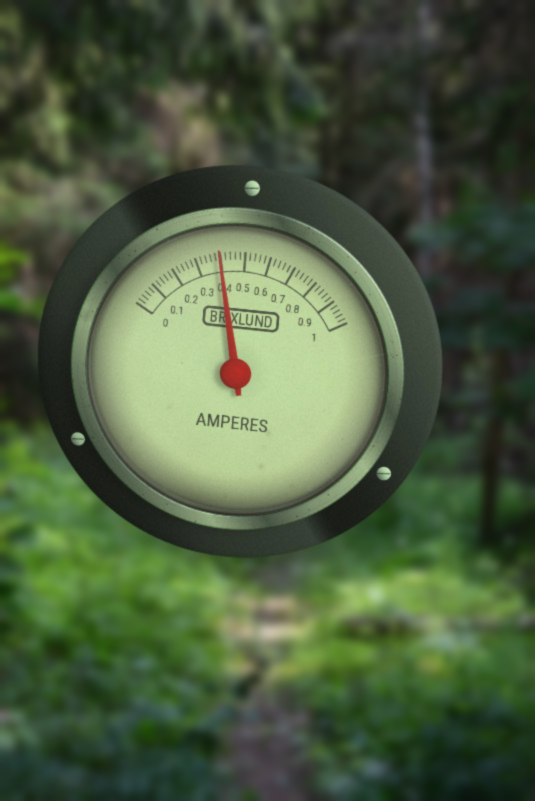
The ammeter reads 0.4; A
